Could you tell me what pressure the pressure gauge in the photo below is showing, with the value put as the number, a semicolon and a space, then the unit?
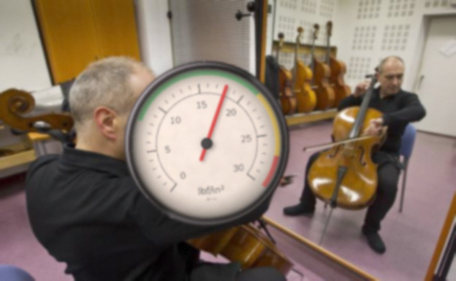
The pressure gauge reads 18; psi
